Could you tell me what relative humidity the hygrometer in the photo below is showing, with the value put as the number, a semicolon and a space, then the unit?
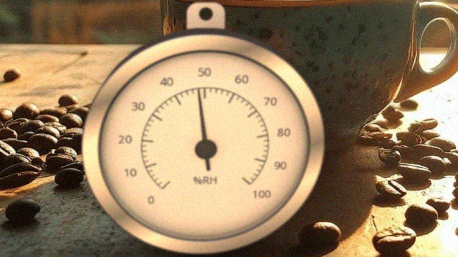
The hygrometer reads 48; %
